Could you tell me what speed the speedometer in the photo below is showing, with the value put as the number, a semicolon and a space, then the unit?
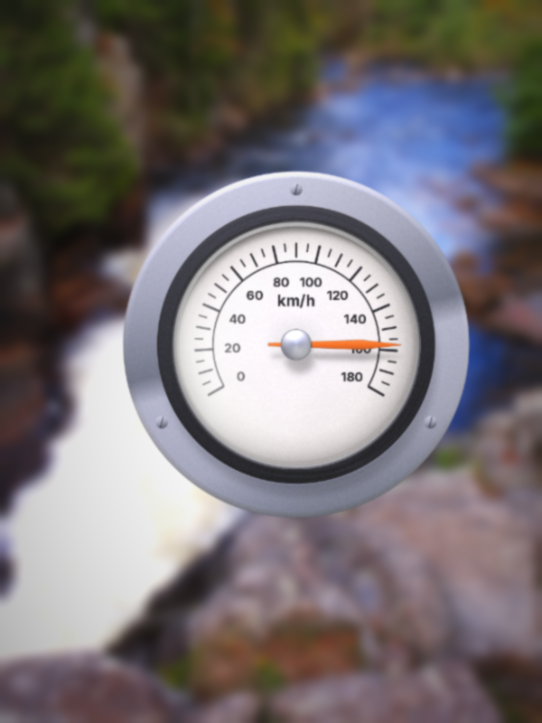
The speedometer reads 157.5; km/h
